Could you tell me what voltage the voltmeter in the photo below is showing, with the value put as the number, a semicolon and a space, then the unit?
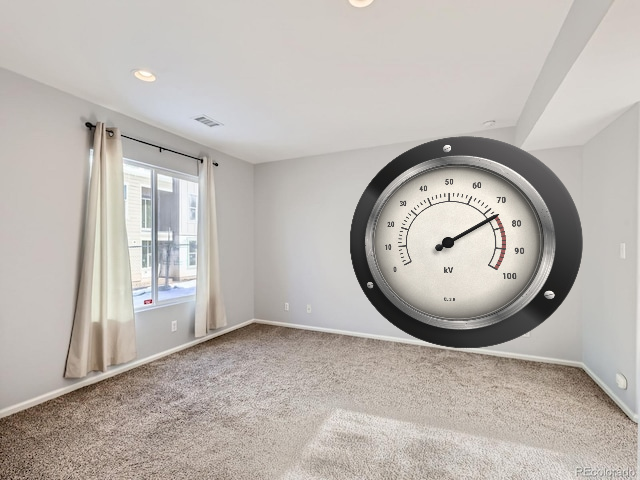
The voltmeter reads 74; kV
